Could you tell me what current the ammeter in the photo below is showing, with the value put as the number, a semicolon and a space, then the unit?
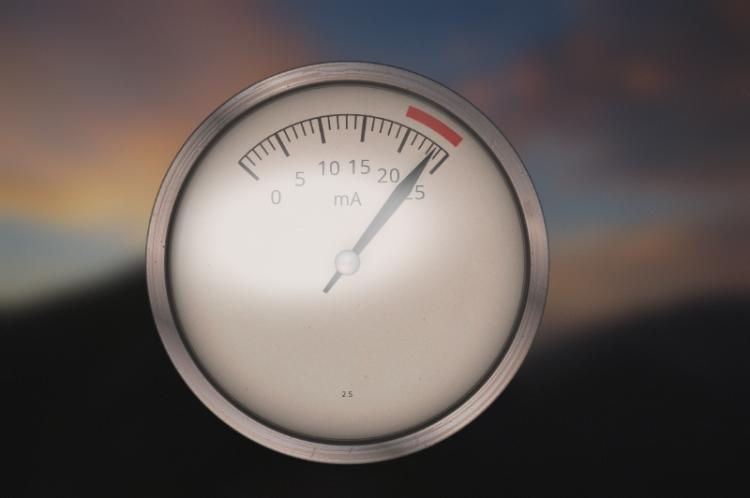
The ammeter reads 23.5; mA
